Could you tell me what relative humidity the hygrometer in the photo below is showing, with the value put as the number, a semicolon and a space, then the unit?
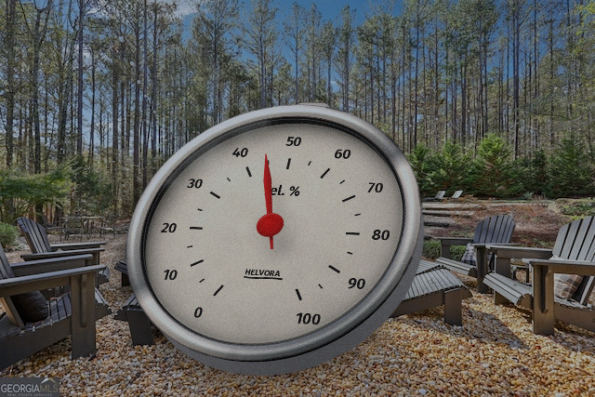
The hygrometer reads 45; %
